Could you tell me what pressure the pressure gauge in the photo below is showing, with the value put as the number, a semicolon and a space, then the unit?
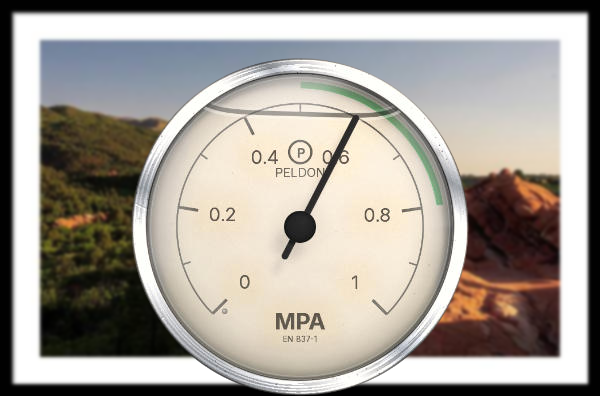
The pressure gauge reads 0.6; MPa
